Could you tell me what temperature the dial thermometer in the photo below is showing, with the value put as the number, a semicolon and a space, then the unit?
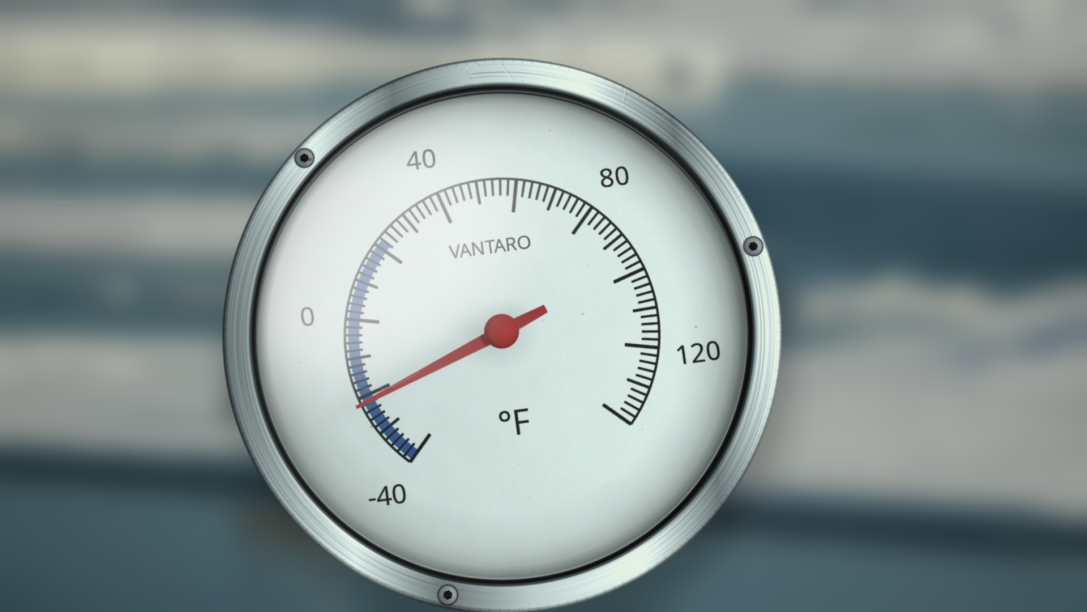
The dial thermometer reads -22; °F
